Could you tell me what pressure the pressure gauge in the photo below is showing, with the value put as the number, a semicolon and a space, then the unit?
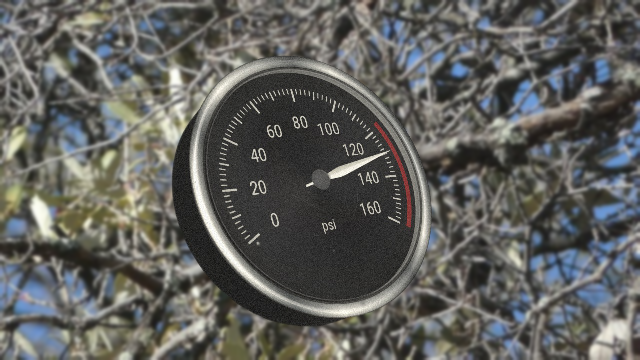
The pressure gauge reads 130; psi
